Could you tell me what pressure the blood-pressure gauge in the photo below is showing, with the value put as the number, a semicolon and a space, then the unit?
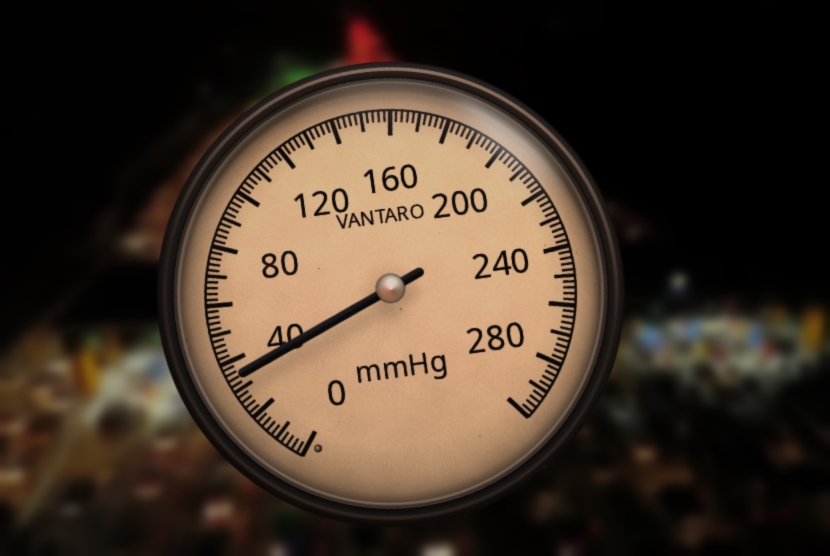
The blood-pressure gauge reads 34; mmHg
